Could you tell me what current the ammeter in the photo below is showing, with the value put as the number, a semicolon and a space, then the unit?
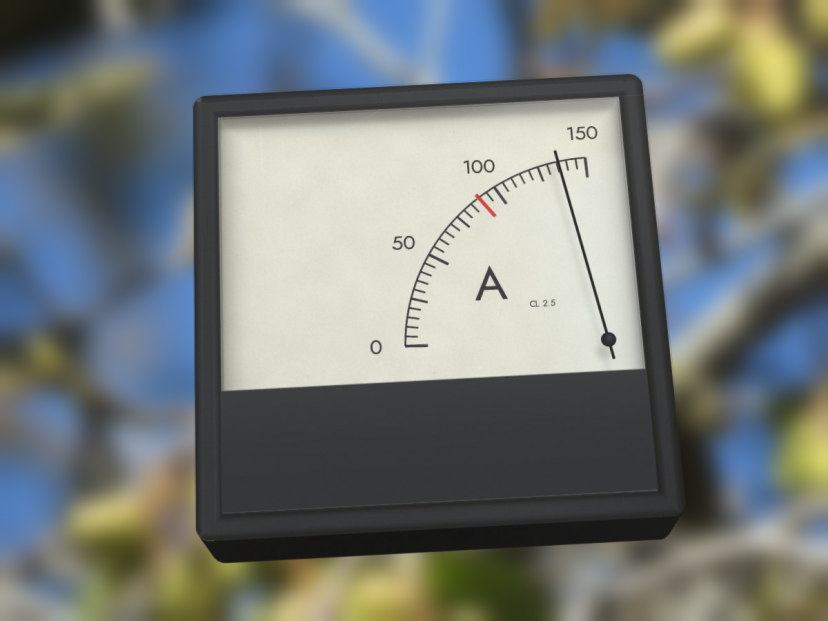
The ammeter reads 135; A
